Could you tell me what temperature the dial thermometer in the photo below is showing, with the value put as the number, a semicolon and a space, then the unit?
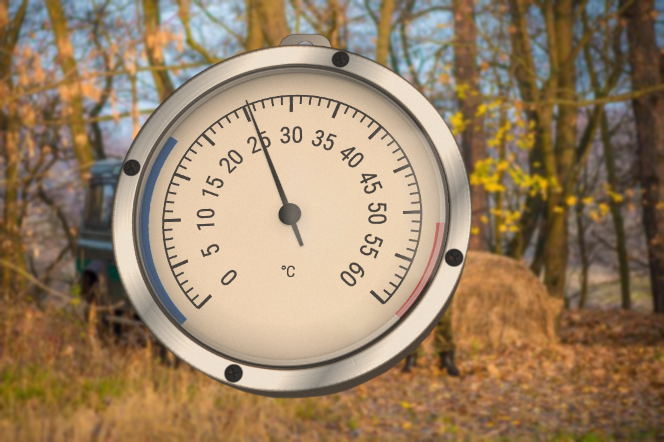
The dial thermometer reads 25.5; °C
